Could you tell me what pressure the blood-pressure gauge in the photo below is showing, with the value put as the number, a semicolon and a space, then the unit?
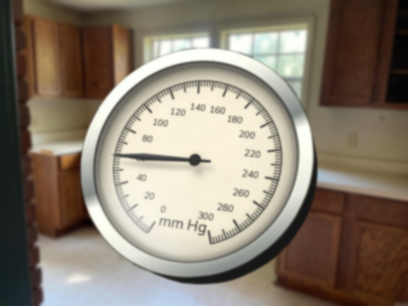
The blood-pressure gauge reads 60; mmHg
